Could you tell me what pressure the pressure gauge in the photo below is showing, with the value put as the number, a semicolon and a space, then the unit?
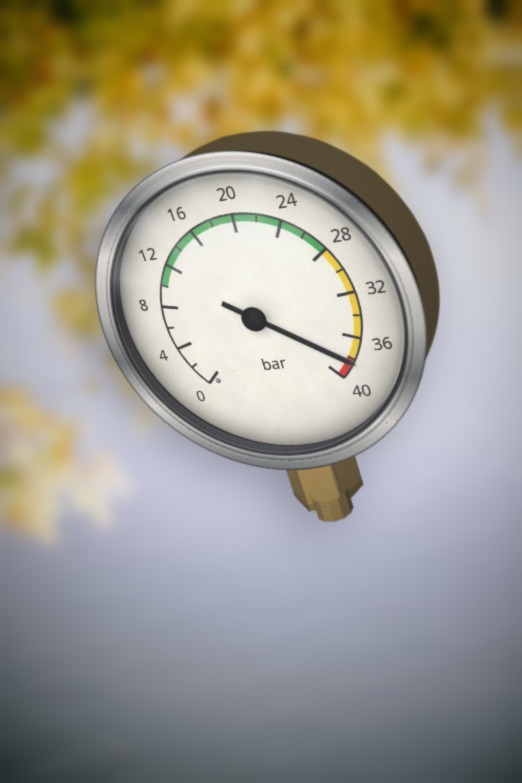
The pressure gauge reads 38; bar
